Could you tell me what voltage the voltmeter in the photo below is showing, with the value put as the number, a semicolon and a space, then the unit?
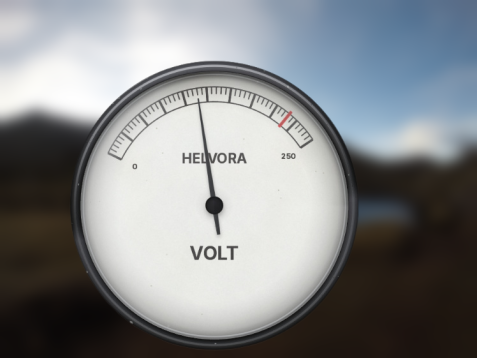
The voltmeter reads 115; V
